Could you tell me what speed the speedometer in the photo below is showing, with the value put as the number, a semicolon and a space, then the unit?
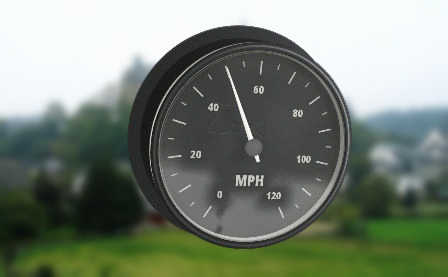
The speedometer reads 50; mph
